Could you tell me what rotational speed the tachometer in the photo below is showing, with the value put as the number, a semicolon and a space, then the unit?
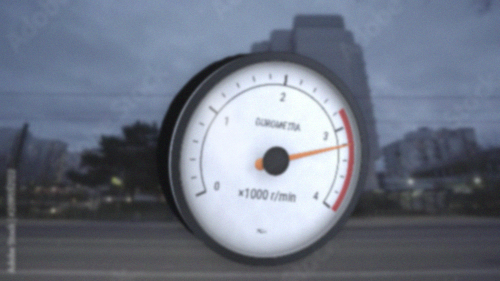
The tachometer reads 3200; rpm
